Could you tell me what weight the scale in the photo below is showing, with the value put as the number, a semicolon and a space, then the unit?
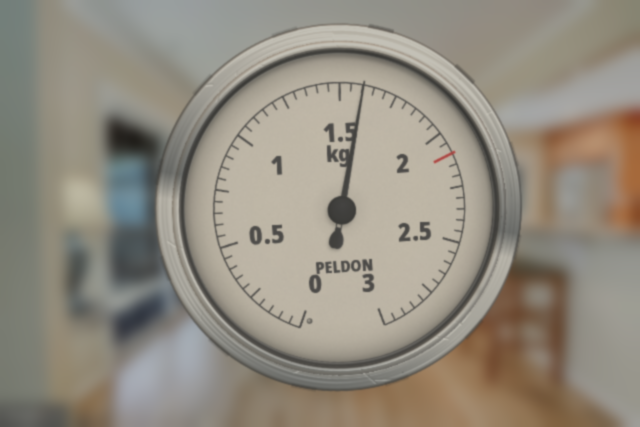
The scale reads 1.6; kg
